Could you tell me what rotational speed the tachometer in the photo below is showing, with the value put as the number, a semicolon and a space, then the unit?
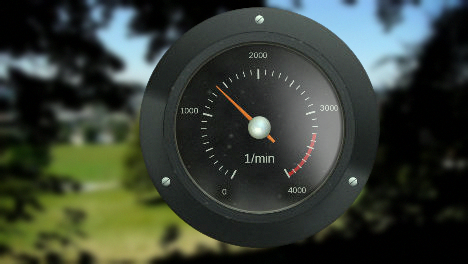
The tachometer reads 1400; rpm
